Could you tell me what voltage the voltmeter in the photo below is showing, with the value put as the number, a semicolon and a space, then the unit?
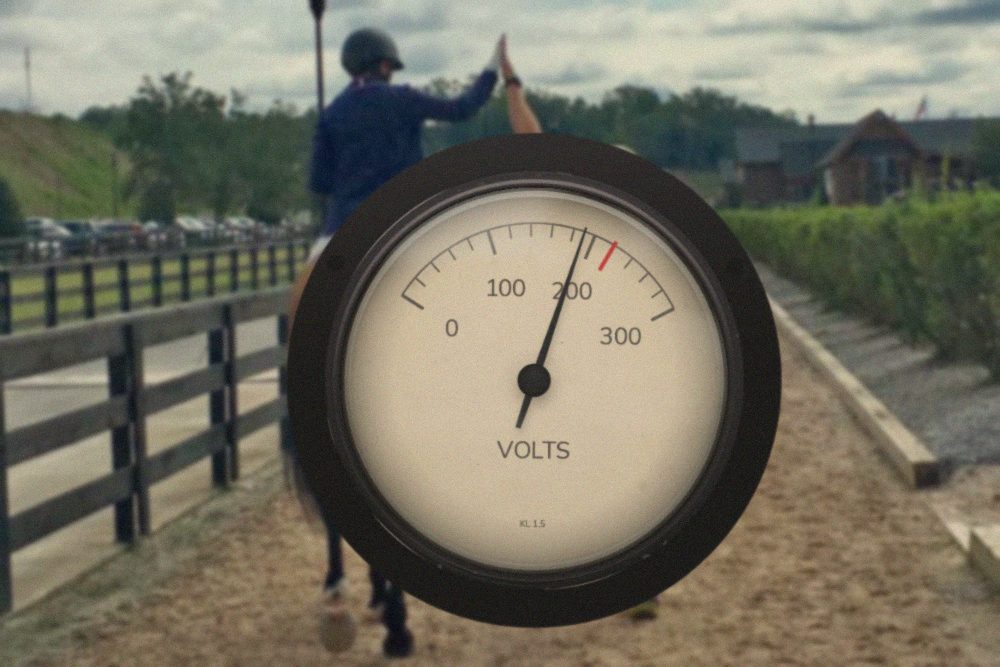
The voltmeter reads 190; V
